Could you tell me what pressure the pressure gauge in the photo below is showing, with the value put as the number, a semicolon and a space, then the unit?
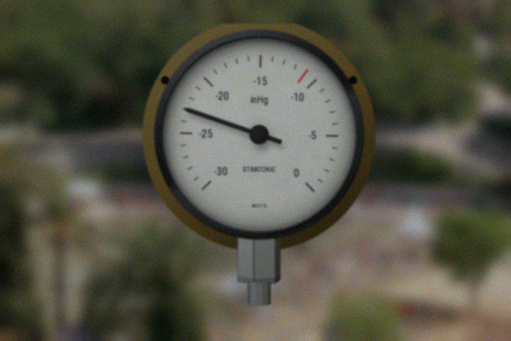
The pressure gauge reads -23; inHg
